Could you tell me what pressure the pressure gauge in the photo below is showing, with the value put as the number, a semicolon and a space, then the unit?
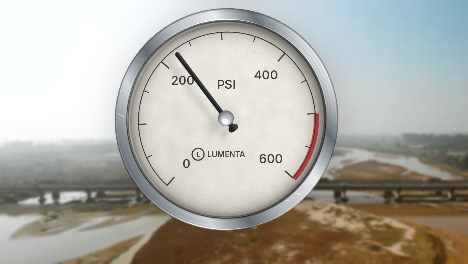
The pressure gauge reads 225; psi
